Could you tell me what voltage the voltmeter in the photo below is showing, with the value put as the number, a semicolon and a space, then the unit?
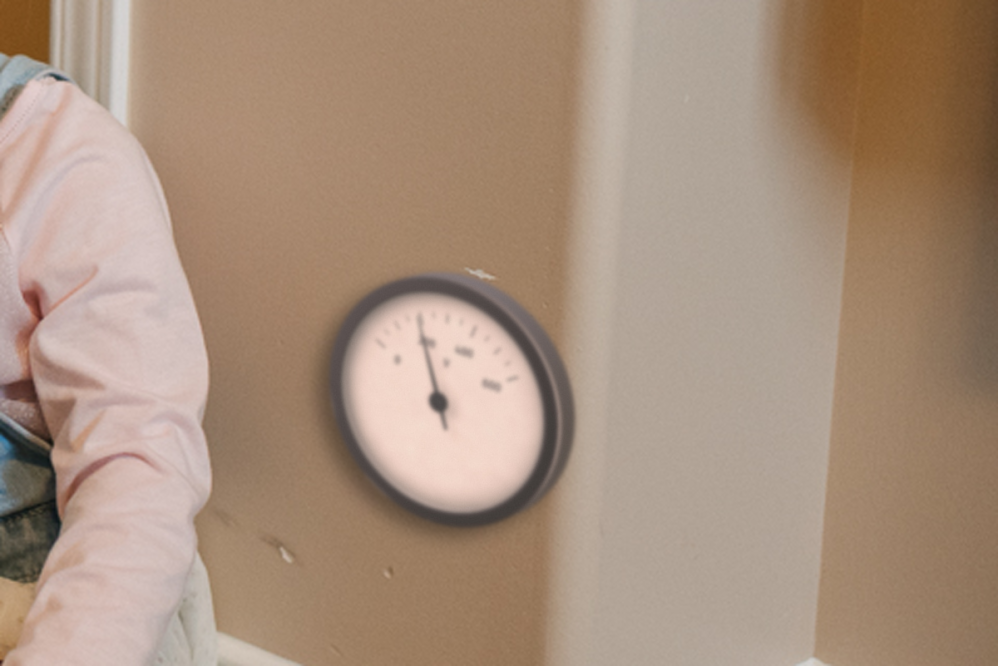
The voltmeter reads 200; V
